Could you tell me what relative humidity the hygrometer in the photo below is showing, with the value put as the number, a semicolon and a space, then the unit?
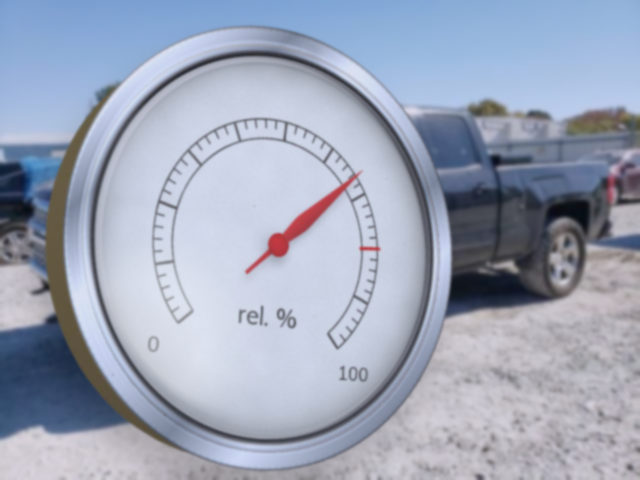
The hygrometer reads 66; %
